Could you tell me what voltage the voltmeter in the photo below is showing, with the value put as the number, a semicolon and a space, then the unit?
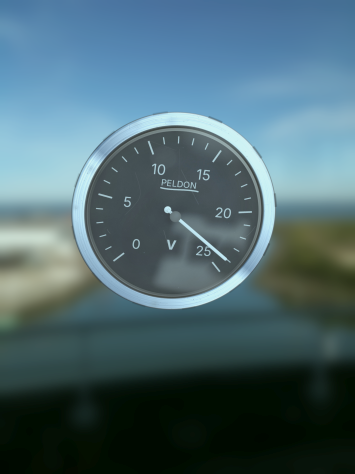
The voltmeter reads 24; V
